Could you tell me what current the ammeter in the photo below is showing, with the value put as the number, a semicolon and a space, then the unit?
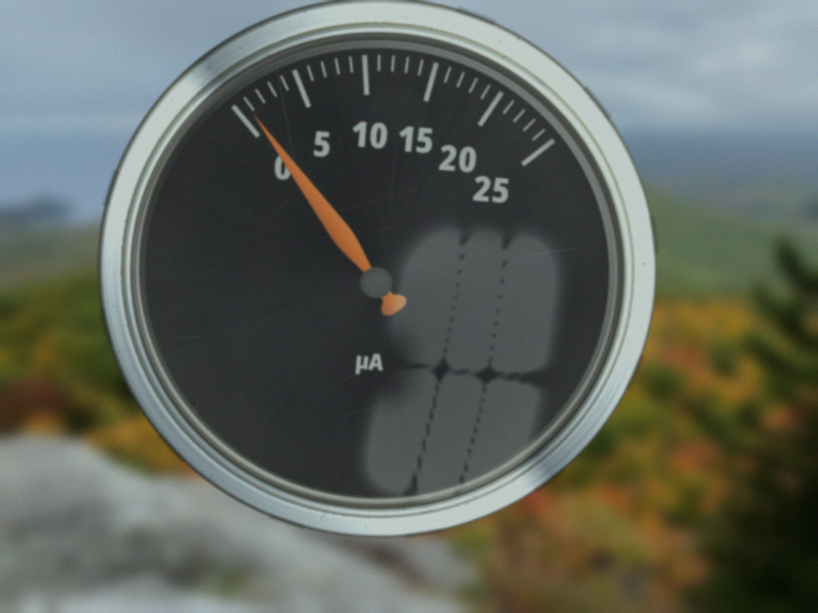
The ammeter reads 1; µA
